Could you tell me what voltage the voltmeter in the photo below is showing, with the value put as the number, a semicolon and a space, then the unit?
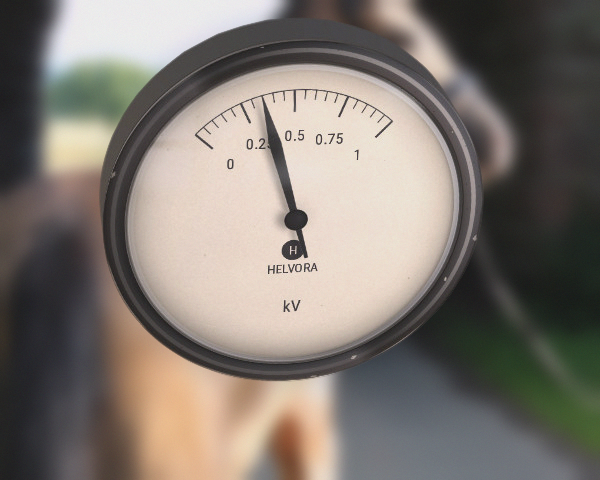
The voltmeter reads 0.35; kV
